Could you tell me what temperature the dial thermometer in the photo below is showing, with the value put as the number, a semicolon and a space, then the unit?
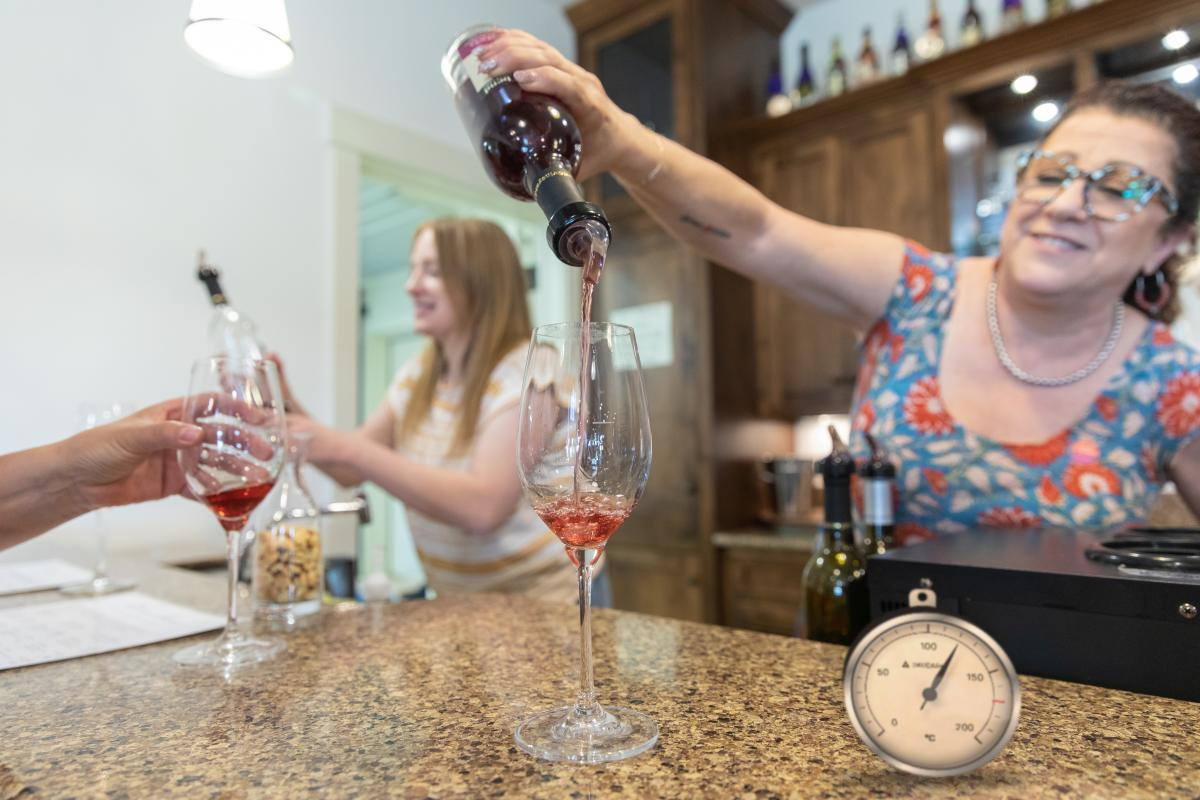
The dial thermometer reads 120; °C
